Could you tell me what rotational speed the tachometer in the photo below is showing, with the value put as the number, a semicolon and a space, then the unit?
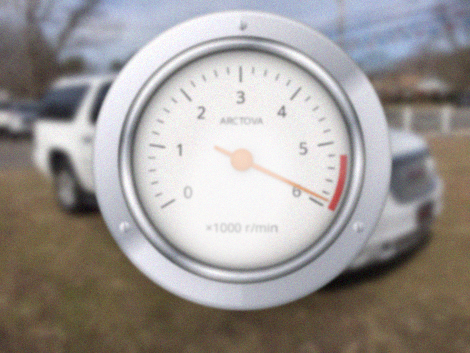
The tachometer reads 5900; rpm
